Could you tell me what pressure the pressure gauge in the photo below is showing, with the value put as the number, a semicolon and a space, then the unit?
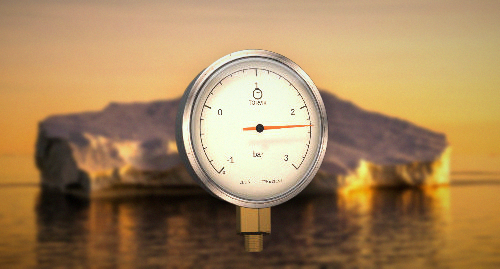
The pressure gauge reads 2.3; bar
